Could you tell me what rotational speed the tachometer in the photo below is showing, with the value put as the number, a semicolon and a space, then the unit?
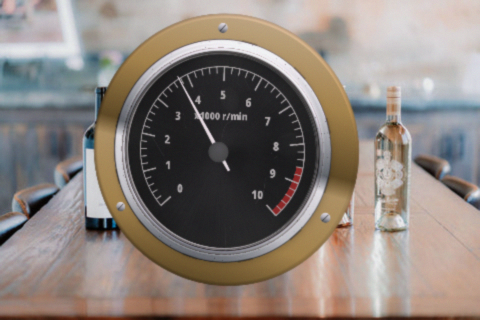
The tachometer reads 3800; rpm
